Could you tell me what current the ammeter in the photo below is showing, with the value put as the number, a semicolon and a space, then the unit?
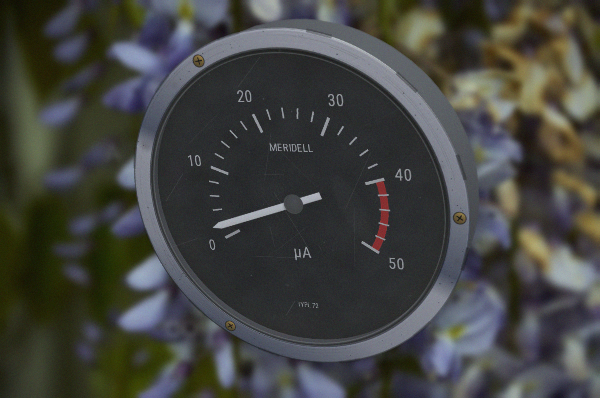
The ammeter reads 2; µA
